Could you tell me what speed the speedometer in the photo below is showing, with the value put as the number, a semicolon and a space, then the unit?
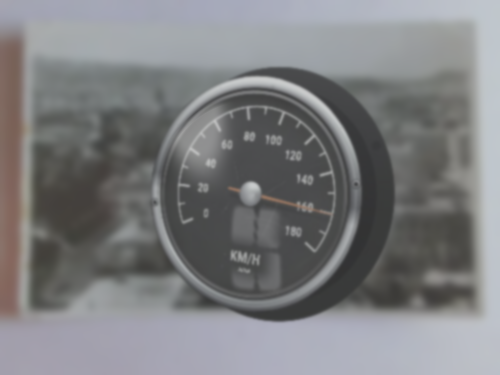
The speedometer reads 160; km/h
